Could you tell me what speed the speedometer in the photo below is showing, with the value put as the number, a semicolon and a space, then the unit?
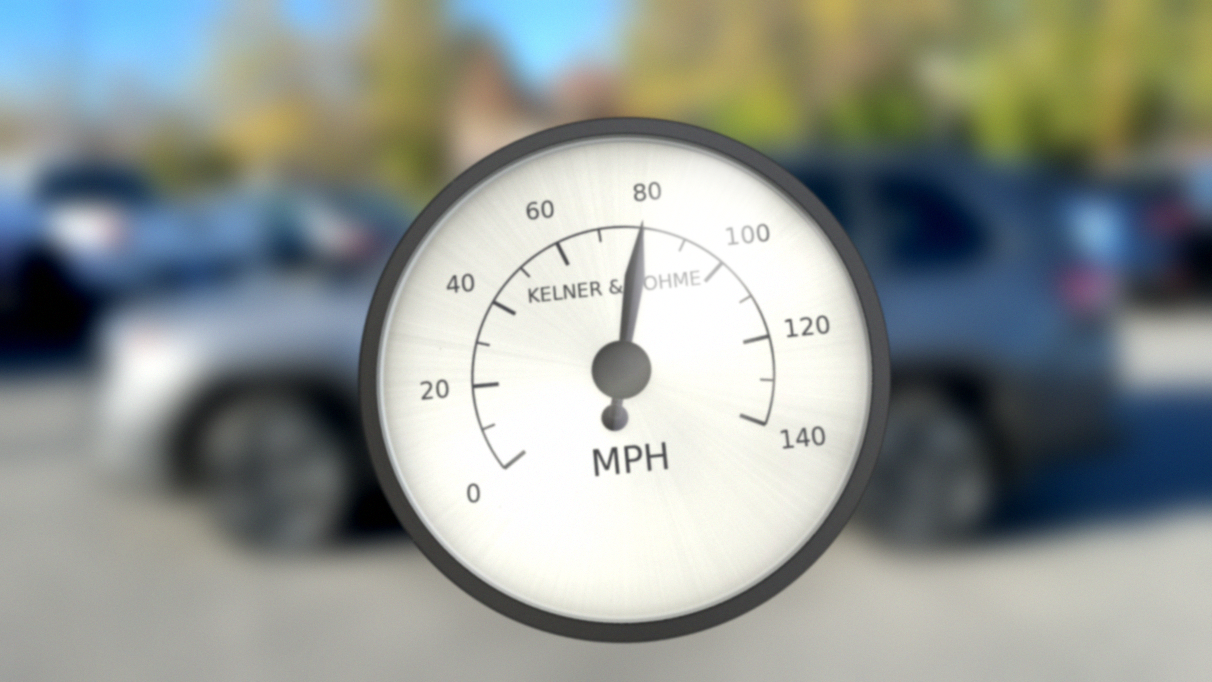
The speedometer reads 80; mph
